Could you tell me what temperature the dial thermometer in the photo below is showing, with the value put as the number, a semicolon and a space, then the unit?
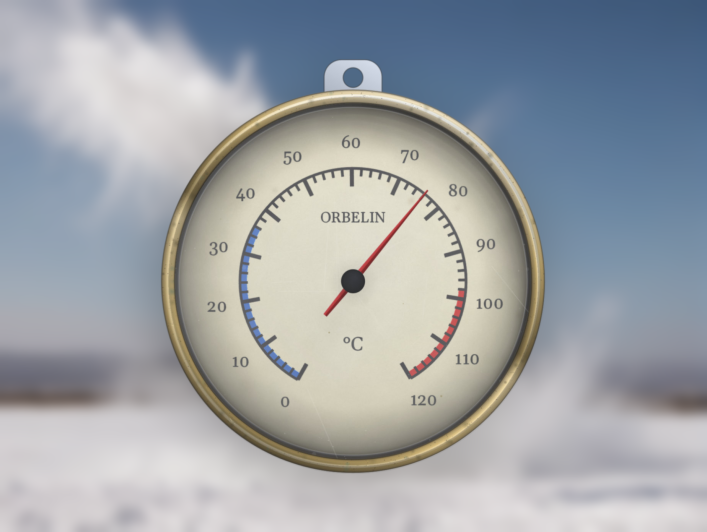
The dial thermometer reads 76; °C
